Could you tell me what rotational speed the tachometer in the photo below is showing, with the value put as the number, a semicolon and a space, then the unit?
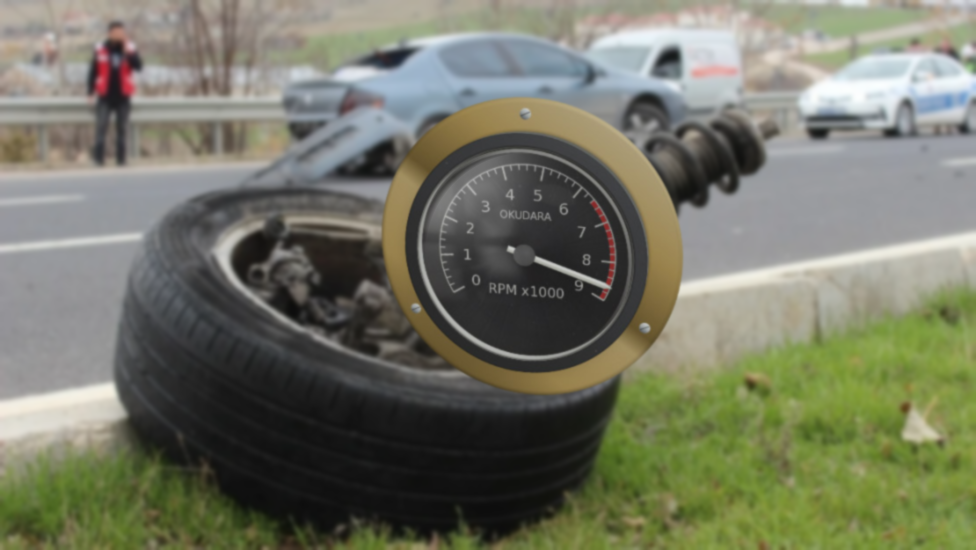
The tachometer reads 8600; rpm
